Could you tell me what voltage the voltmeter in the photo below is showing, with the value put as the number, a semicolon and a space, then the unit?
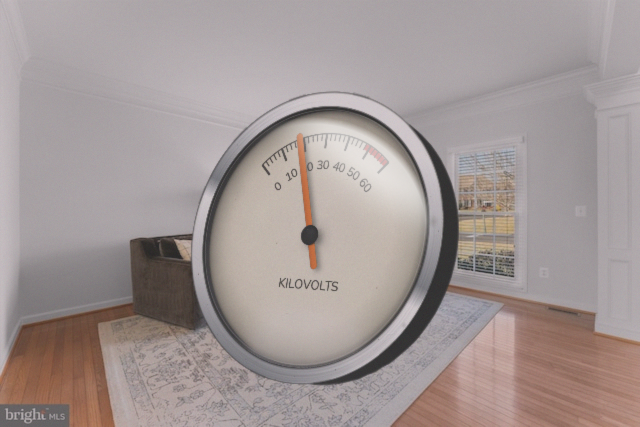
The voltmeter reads 20; kV
